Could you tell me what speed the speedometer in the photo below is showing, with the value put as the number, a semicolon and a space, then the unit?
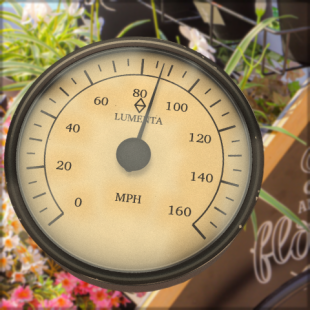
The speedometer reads 87.5; mph
